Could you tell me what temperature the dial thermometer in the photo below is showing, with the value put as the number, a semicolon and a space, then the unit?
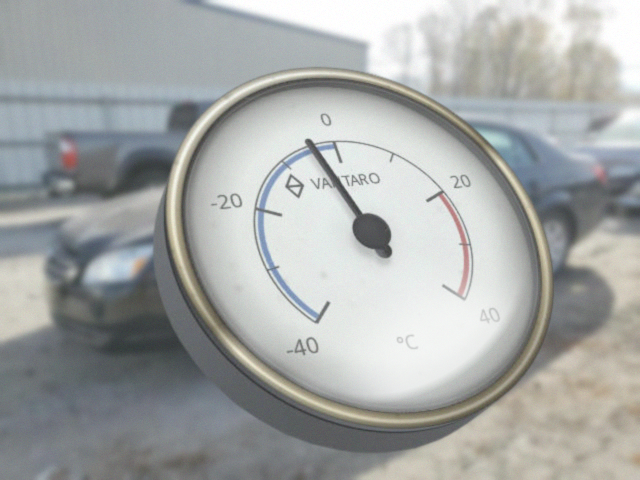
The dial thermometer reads -5; °C
